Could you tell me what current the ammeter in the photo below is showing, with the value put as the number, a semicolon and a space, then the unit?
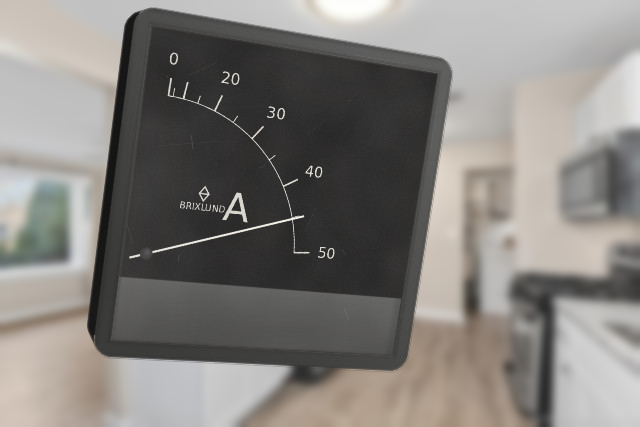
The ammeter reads 45; A
